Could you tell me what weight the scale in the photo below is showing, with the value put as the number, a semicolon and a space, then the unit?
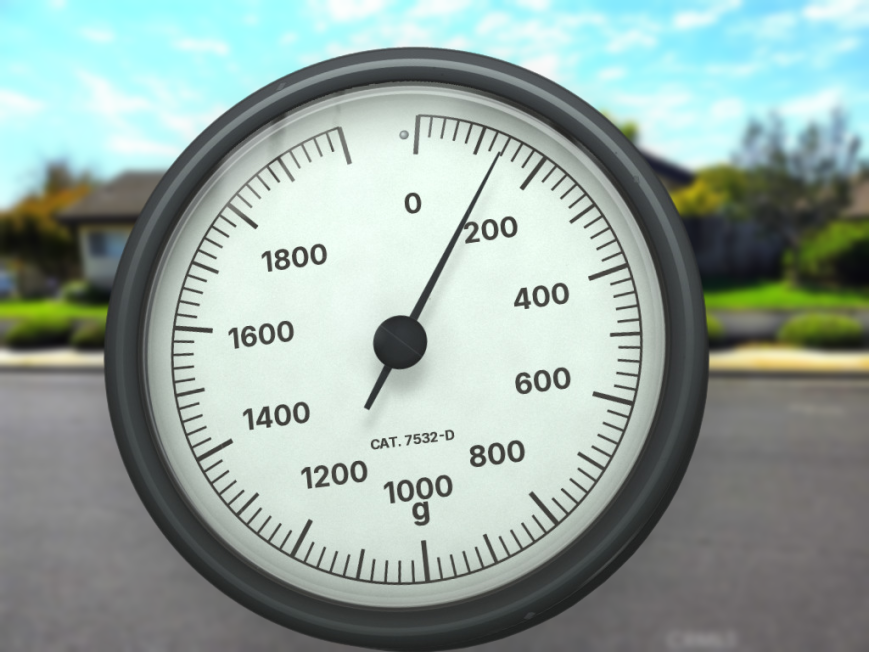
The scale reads 140; g
